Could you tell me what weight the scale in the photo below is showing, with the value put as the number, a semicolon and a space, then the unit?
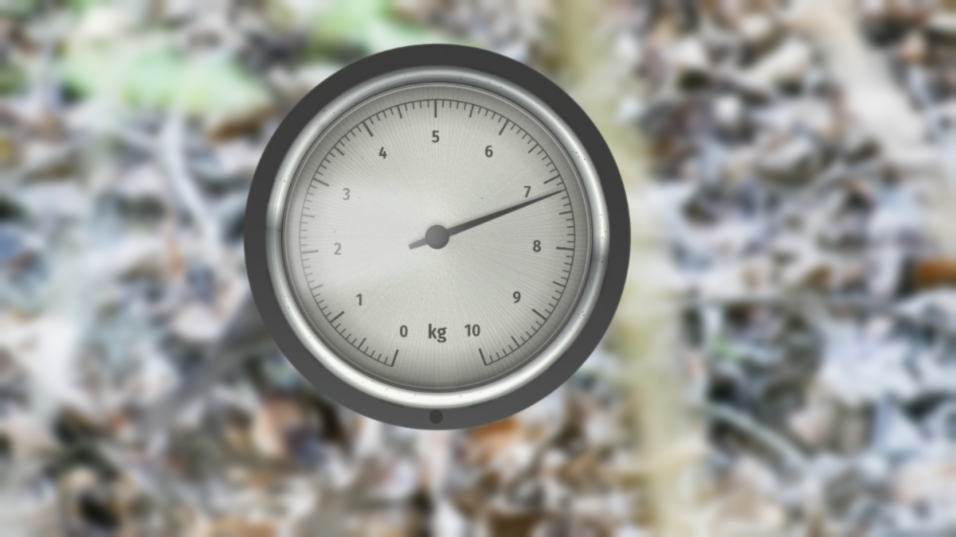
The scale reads 7.2; kg
